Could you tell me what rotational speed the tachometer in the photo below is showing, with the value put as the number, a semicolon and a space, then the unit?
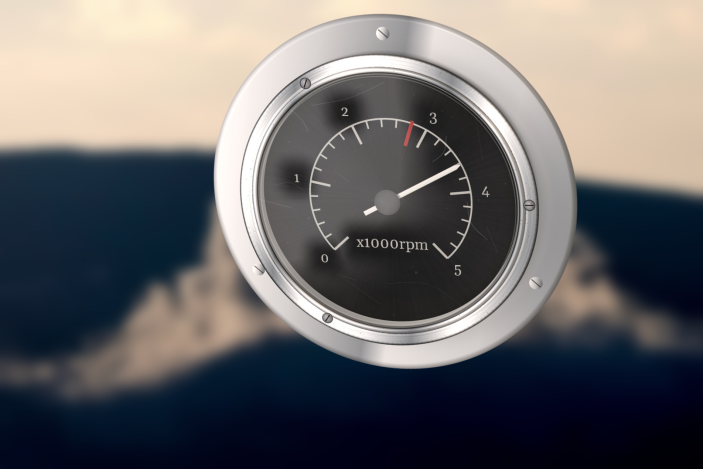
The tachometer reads 3600; rpm
